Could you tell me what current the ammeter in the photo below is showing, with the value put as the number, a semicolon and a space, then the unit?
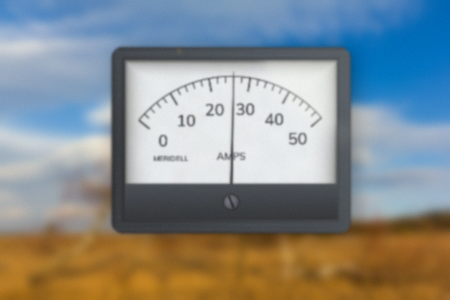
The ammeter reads 26; A
